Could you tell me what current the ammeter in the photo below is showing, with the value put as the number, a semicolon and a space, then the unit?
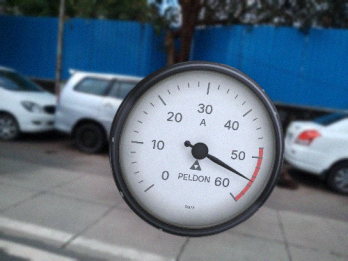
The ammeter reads 55; A
